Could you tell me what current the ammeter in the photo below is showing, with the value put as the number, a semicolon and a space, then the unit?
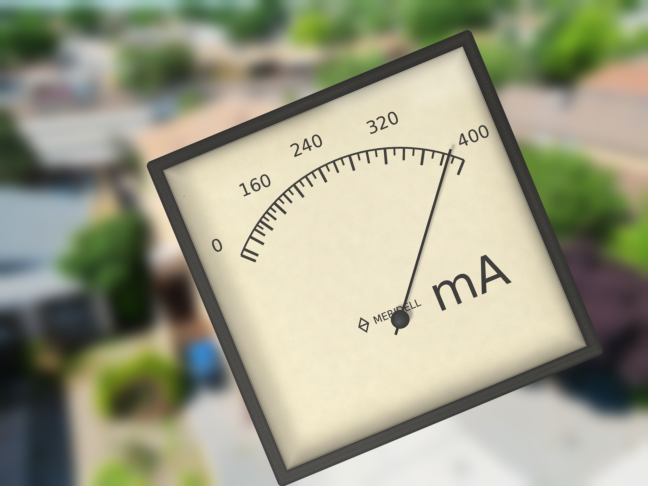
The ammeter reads 385; mA
